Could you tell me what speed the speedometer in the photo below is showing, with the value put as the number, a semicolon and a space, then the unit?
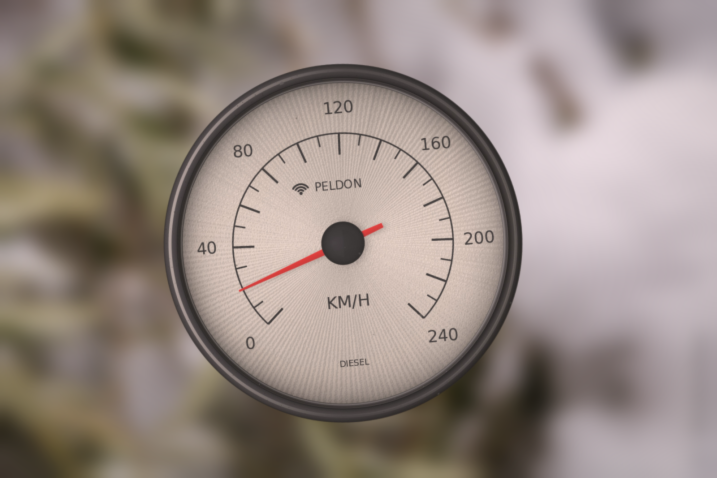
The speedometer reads 20; km/h
